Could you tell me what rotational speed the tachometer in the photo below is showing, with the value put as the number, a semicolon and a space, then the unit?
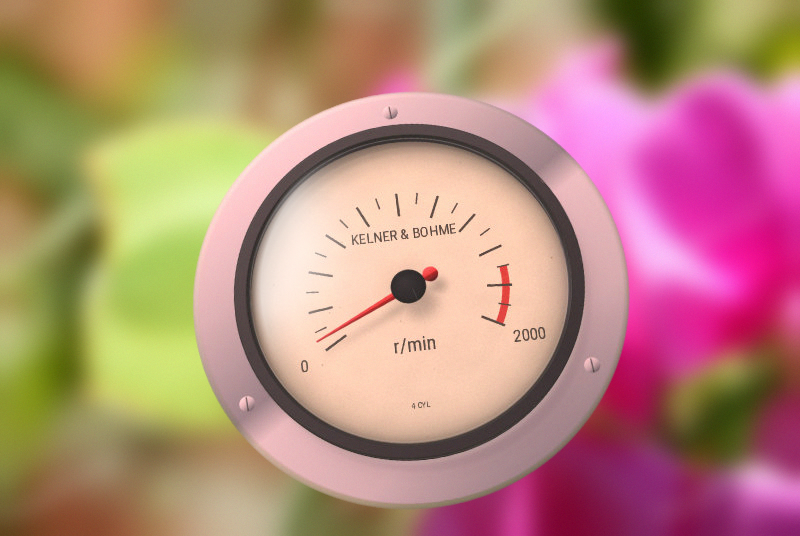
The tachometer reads 50; rpm
